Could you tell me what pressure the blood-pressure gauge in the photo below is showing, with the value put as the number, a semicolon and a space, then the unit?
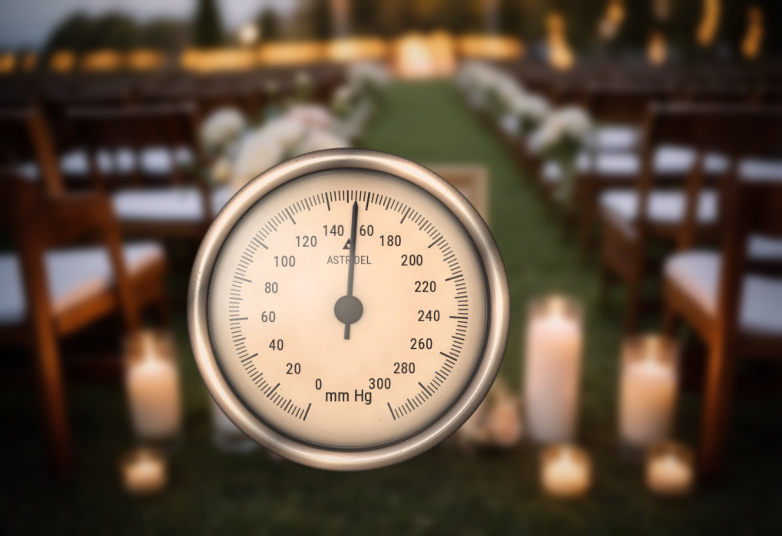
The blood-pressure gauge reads 154; mmHg
